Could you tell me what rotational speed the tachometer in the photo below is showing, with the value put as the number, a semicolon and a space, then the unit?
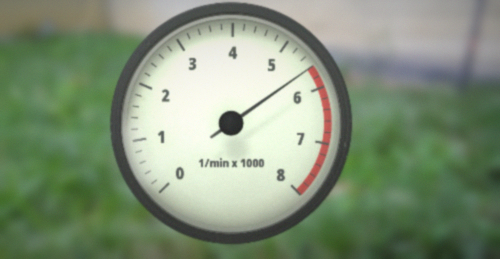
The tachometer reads 5600; rpm
